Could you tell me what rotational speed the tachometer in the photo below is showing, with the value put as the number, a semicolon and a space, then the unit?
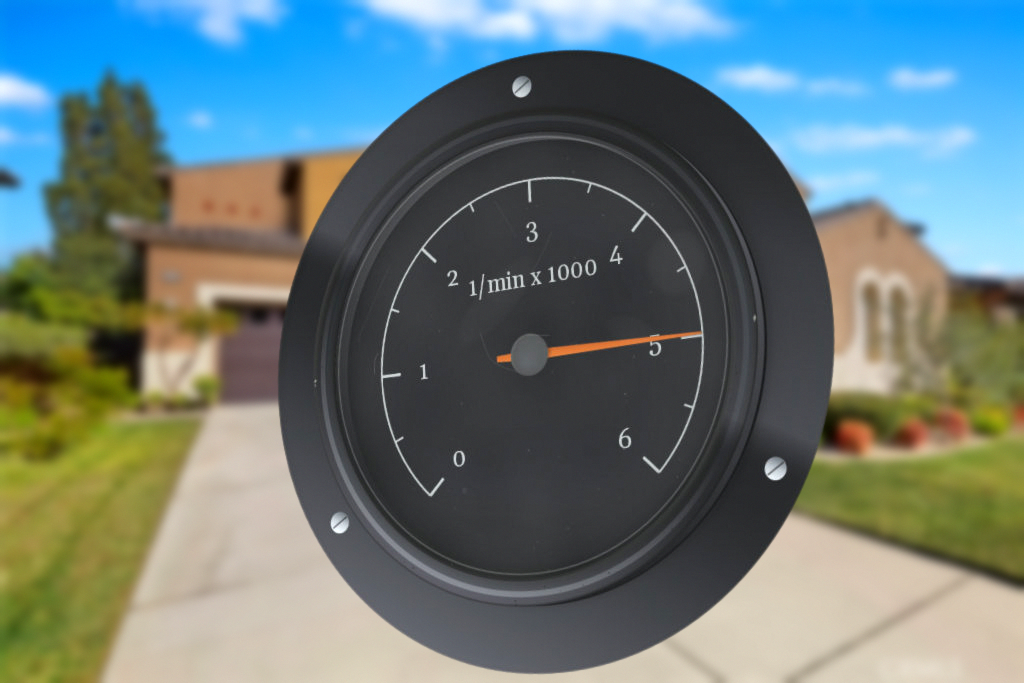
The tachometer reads 5000; rpm
